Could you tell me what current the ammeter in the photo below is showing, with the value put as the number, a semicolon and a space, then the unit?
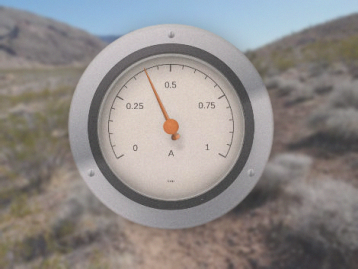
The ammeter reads 0.4; A
